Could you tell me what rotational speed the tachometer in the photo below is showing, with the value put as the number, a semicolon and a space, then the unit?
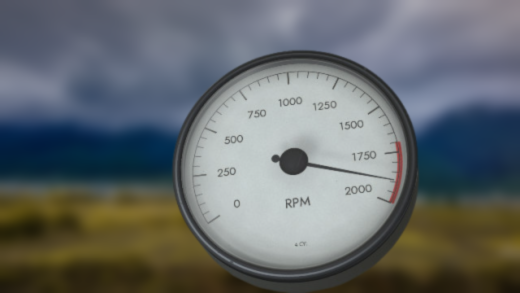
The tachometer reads 1900; rpm
